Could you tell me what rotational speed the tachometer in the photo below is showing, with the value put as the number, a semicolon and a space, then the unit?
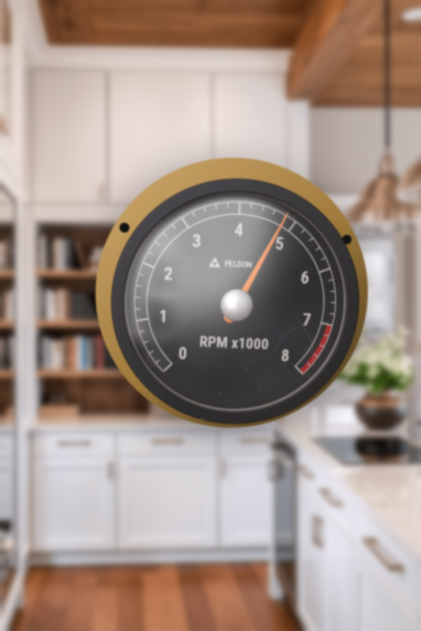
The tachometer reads 4800; rpm
